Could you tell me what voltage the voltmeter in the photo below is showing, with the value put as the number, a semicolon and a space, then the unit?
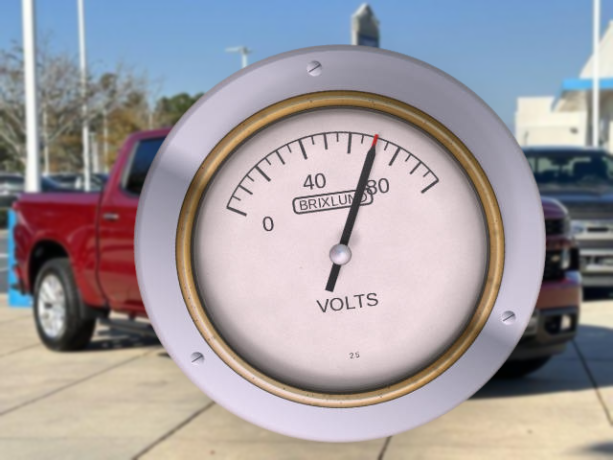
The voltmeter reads 70; V
